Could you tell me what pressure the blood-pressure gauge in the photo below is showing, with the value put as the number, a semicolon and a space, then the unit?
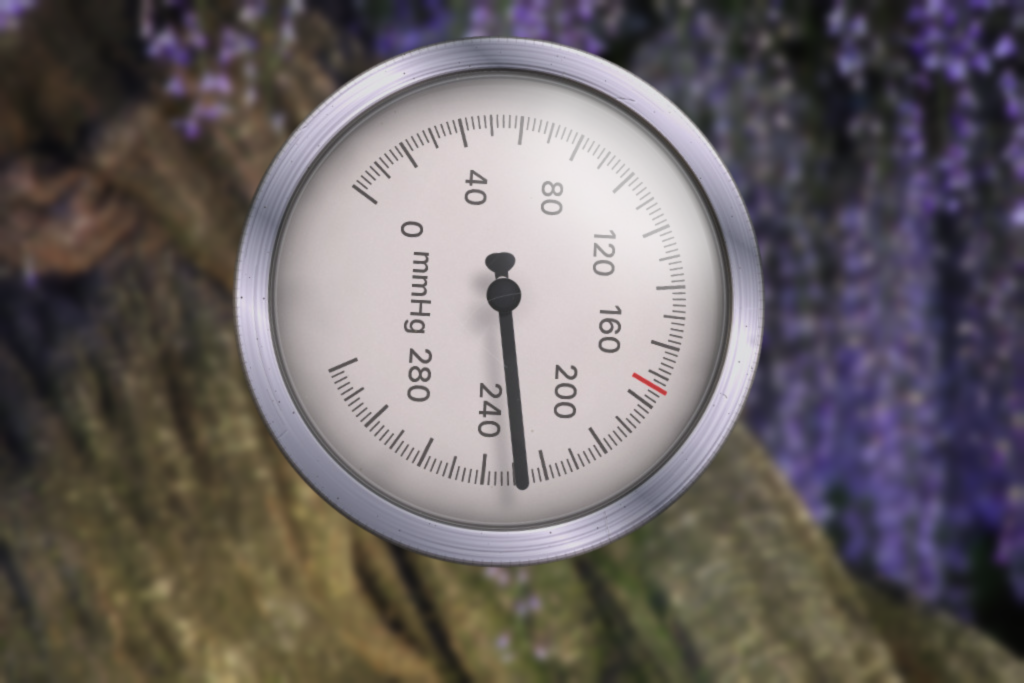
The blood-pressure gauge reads 228; mmHg
